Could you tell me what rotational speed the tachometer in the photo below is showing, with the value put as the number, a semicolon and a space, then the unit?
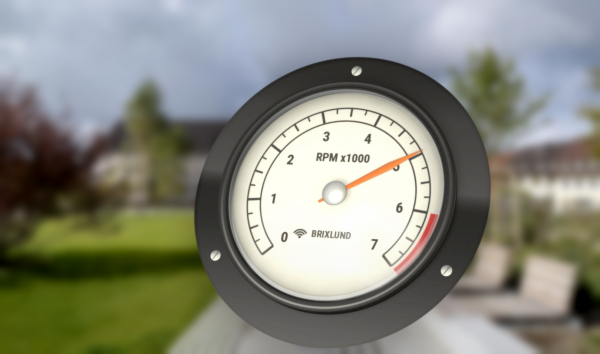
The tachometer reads 5000; rpm
